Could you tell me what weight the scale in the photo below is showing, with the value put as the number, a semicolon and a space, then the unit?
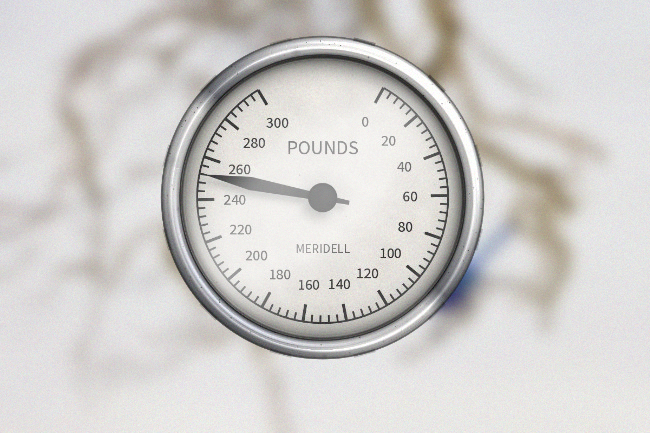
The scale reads 252; lb
